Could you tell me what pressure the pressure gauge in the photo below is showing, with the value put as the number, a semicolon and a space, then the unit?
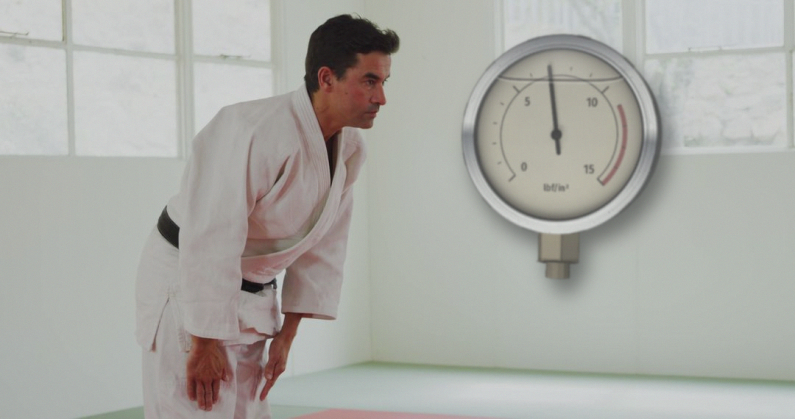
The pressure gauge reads 7; psi
